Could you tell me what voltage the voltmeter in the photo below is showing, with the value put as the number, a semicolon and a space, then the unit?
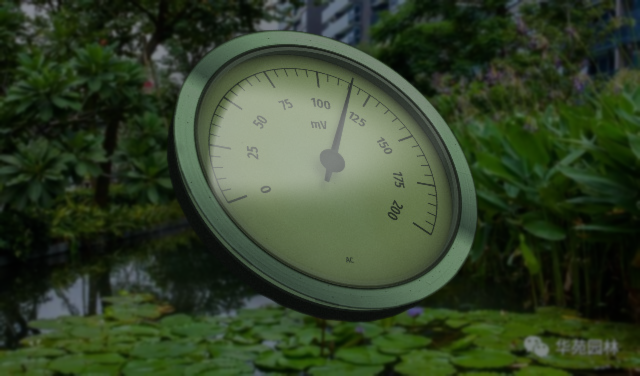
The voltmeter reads 115; mV
